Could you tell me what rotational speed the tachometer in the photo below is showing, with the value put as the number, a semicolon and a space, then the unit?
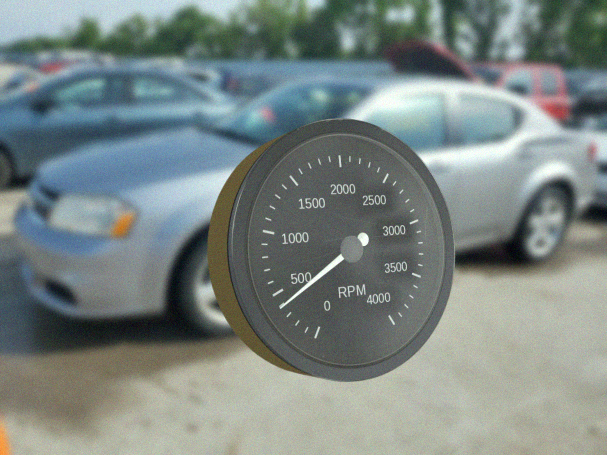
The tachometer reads 400; rpm
